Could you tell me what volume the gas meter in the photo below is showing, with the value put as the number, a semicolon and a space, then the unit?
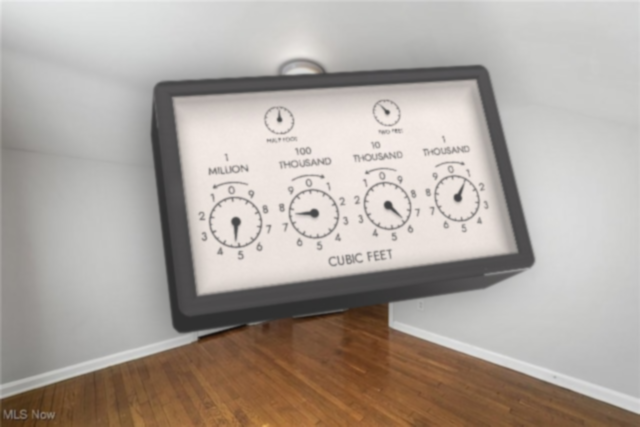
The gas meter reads 476100; ft³
